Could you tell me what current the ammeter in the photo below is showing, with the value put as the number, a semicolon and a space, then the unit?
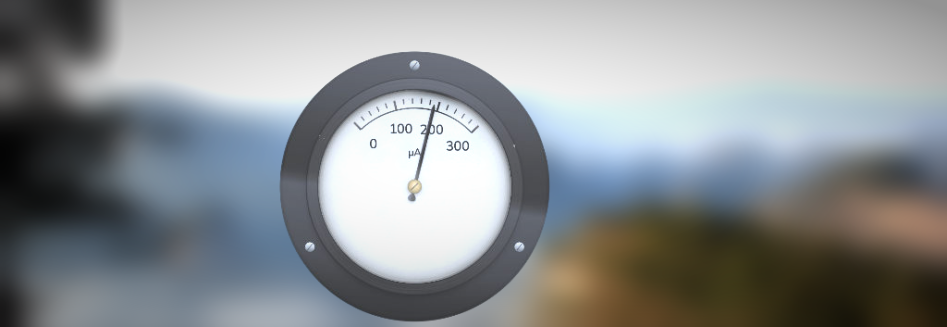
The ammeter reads 190; µA
